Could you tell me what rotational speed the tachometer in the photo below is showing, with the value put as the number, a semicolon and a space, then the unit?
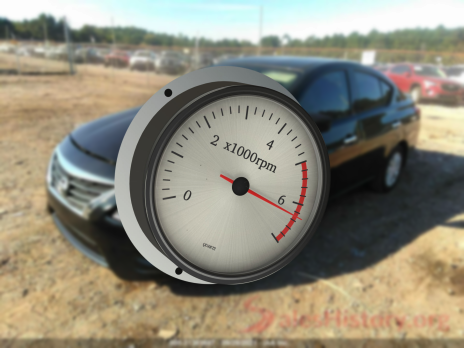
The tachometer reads 6300; rpm
